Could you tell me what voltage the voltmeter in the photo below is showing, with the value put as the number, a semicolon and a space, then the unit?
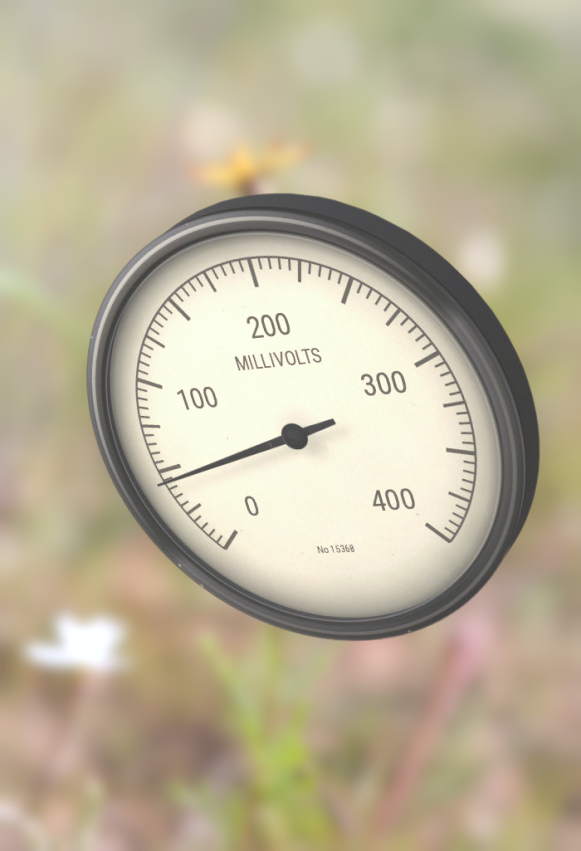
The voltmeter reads 45; mV
